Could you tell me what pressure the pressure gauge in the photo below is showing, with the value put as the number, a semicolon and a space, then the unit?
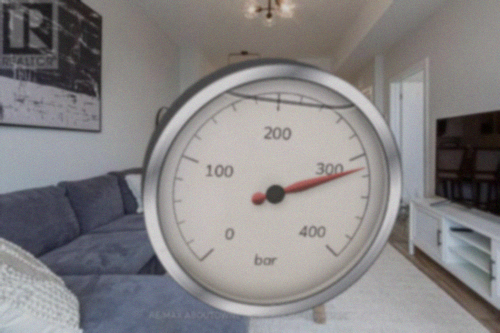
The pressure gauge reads 310; bar
